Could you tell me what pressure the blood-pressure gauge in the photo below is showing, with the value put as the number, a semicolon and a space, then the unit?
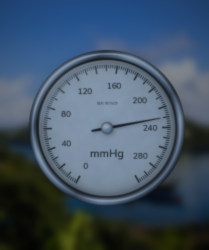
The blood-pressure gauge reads 230; mmHg
